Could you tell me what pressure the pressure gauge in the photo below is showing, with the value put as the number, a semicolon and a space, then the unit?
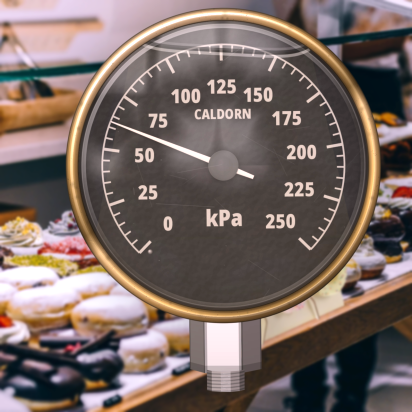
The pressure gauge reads 62.5; kPa
